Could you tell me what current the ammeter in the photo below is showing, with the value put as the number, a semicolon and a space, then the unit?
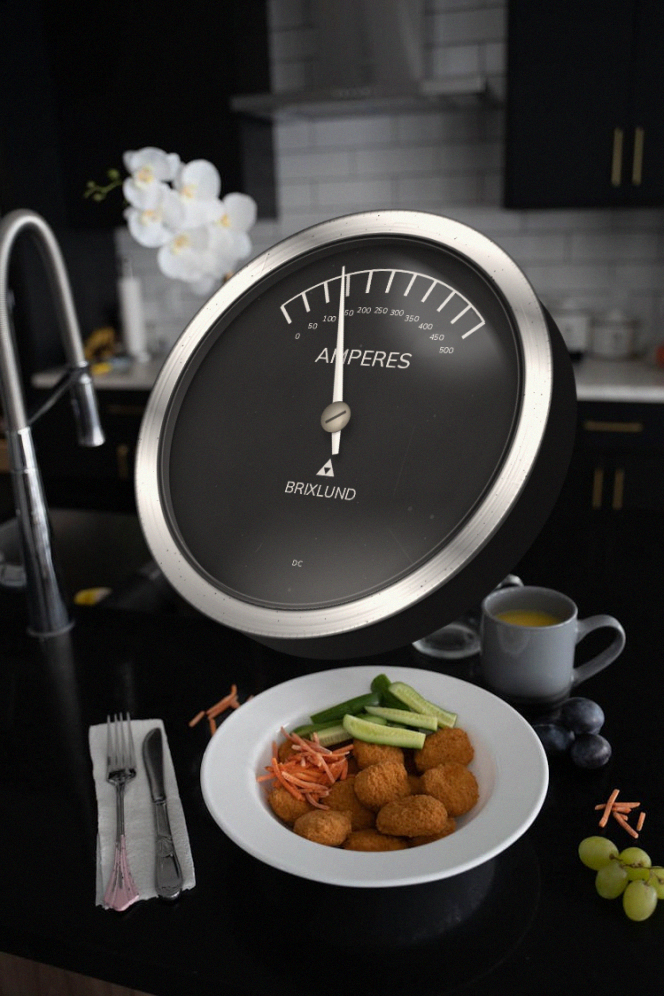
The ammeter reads 150; A
